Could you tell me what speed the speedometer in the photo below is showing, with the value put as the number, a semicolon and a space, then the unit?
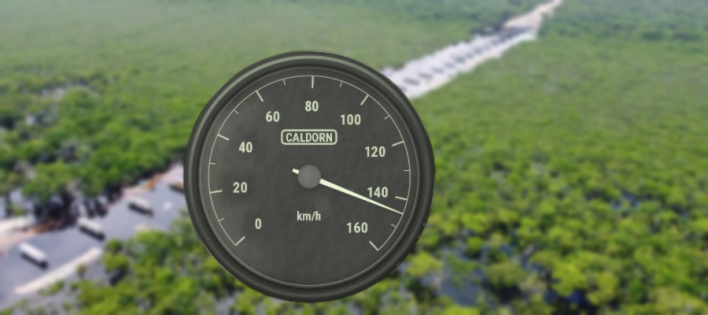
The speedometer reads 145; km/h
